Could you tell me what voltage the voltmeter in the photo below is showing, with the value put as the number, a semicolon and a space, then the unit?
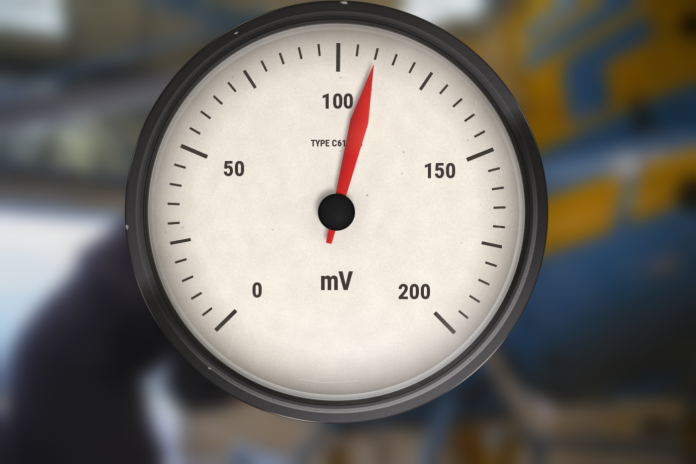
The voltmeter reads 110; mV
